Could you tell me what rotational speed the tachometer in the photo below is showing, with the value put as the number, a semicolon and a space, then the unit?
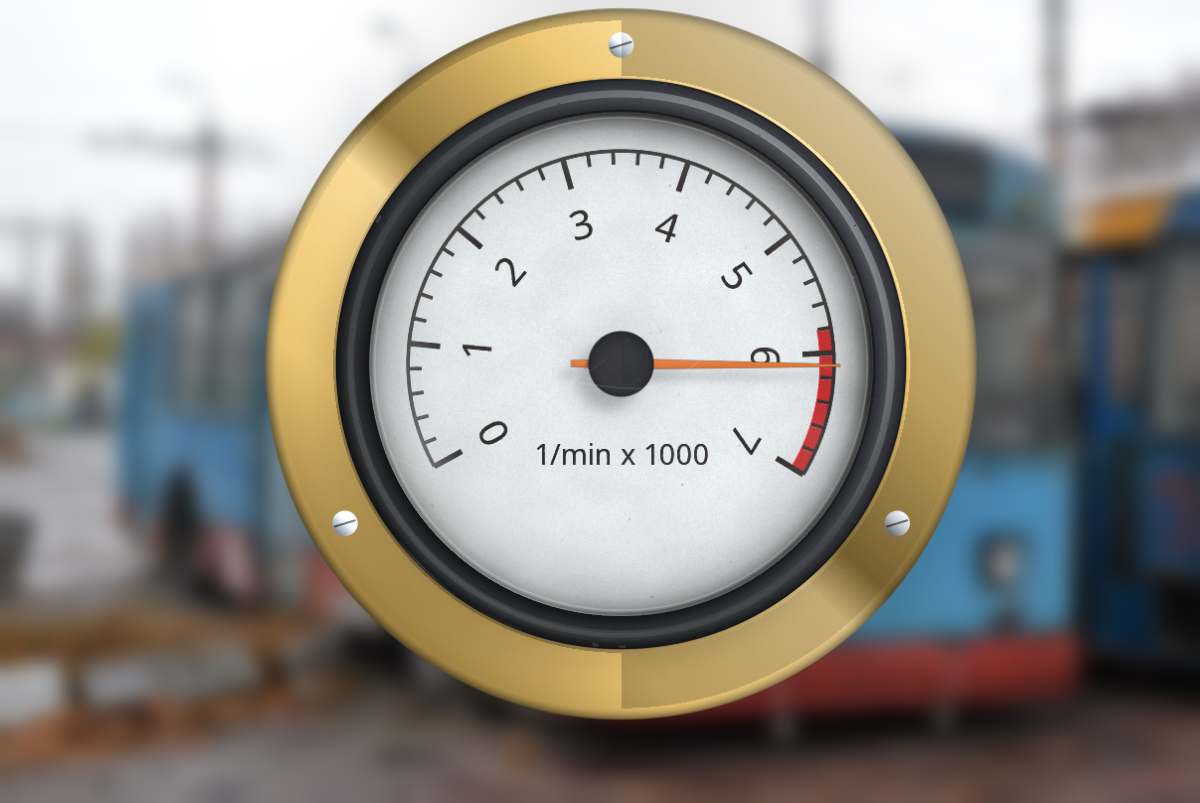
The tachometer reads 6100; rpm
